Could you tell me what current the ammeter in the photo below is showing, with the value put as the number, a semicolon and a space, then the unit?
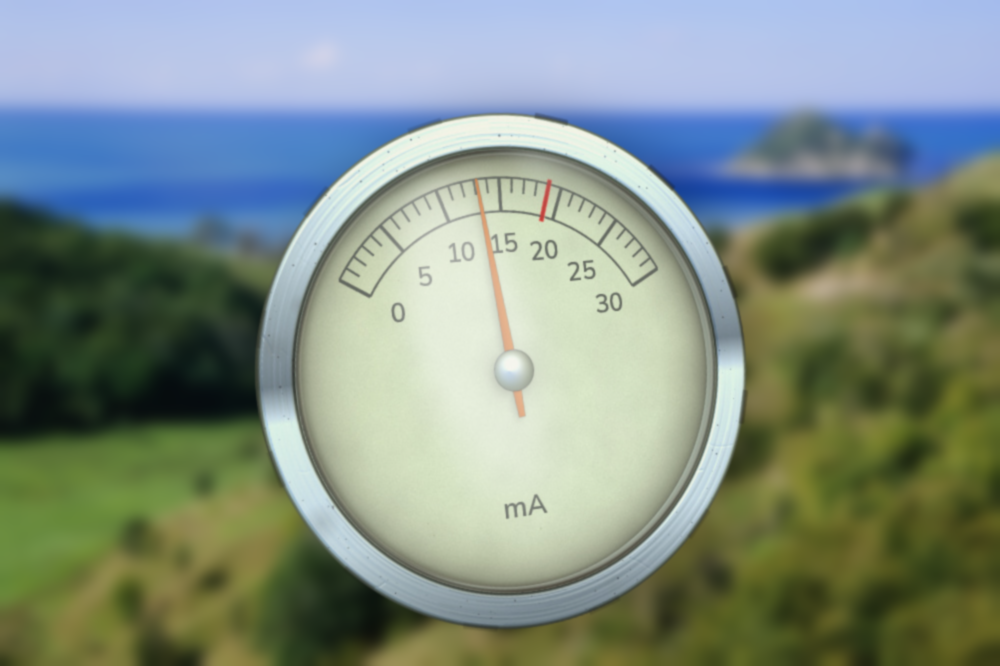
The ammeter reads 13; mA
